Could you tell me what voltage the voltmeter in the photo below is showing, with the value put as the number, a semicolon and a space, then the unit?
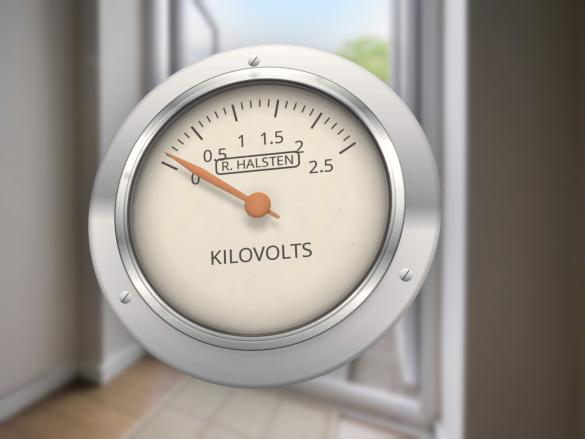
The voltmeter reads 0.1; kV
